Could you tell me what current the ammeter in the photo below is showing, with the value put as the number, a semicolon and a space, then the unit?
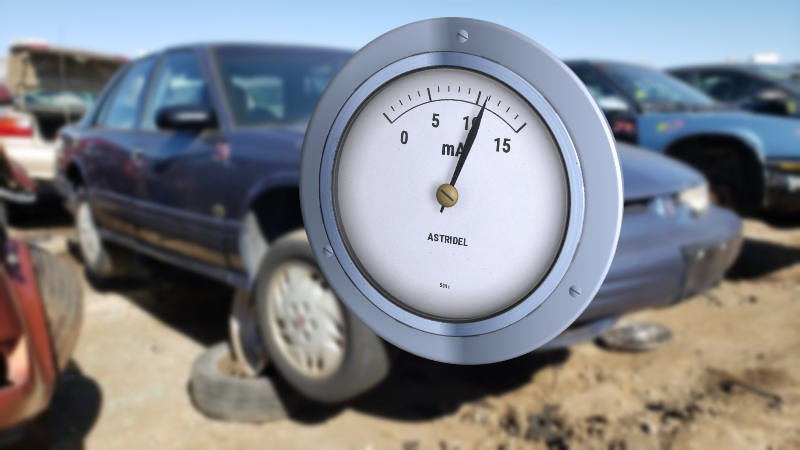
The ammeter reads 11; mA
